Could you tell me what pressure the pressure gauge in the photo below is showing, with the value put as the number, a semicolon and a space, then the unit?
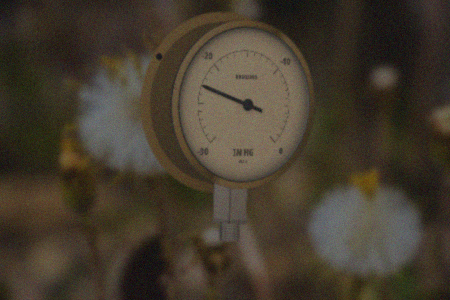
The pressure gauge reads -23; inHg
